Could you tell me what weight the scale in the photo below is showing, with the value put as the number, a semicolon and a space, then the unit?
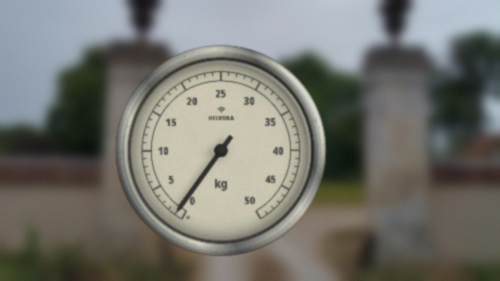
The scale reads 1; kg
